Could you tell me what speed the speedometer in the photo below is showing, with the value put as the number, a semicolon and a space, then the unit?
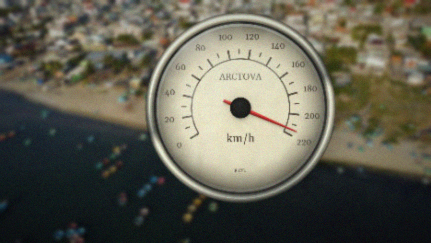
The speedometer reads 215; km/h
